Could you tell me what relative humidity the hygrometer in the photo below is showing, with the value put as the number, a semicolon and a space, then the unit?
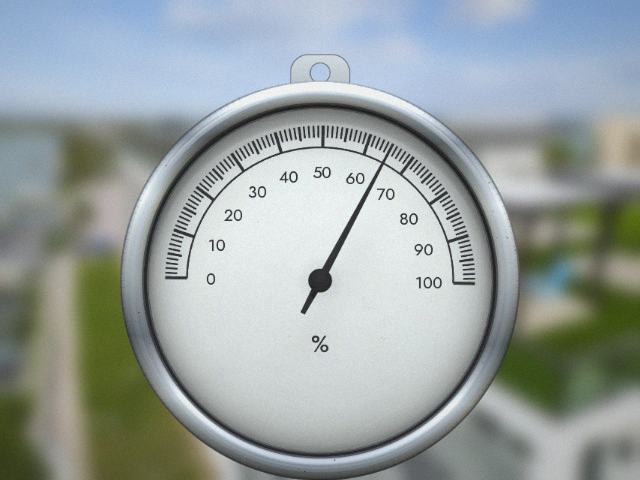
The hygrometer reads 65; %
